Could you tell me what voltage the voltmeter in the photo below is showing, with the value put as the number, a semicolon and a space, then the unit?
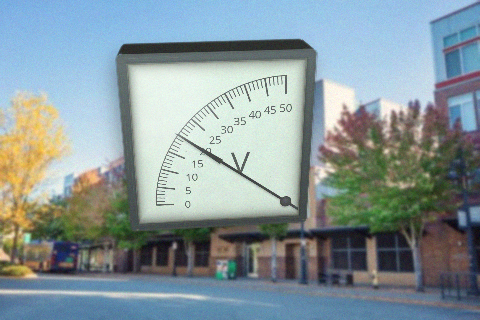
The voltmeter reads 20; V
